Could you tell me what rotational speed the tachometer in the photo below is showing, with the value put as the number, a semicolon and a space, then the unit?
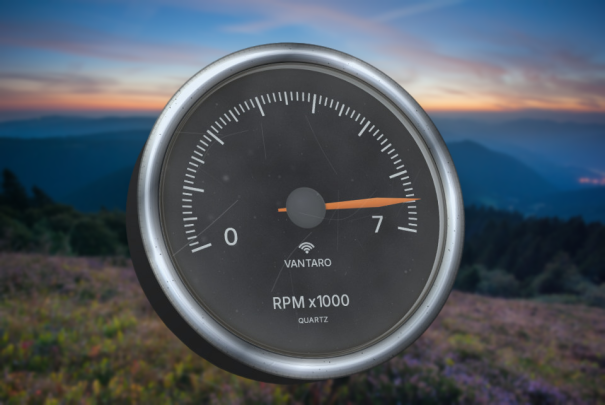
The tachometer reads 6500; rpm
